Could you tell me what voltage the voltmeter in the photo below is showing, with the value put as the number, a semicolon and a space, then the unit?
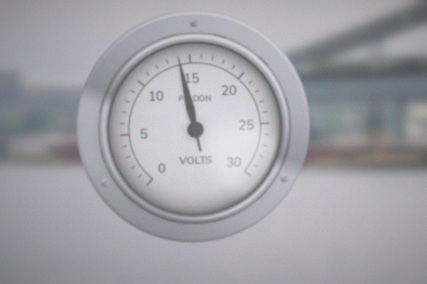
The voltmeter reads 14; V
